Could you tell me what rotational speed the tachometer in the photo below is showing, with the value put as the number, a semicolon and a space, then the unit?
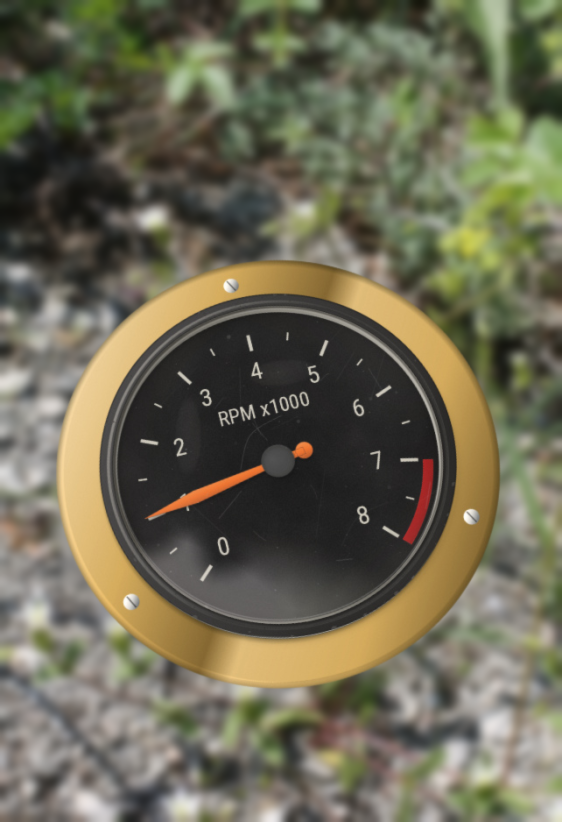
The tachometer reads 1000; rpm
